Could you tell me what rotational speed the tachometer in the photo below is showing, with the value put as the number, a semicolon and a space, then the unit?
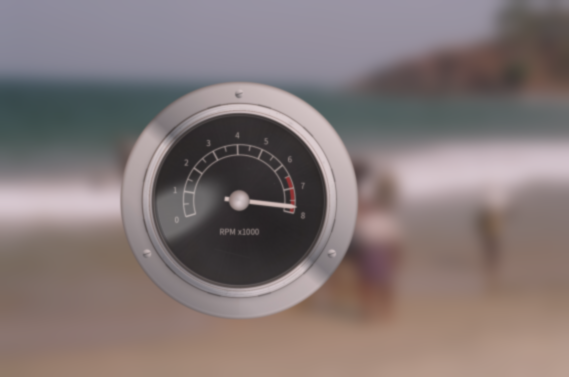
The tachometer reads 7750; rpm
